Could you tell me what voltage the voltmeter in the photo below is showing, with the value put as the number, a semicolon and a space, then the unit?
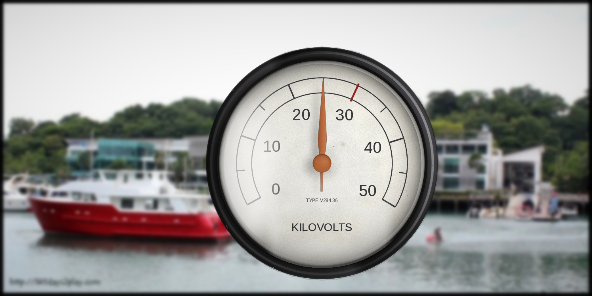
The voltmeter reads 25; kV
